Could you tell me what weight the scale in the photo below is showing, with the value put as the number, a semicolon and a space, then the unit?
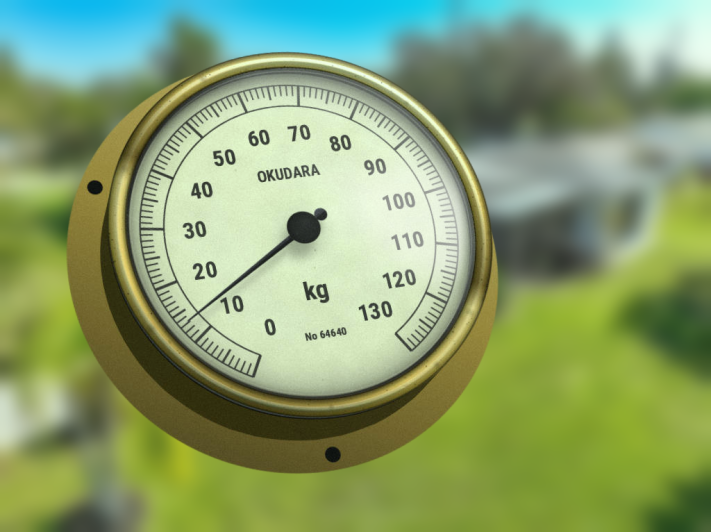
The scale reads 13; kg
